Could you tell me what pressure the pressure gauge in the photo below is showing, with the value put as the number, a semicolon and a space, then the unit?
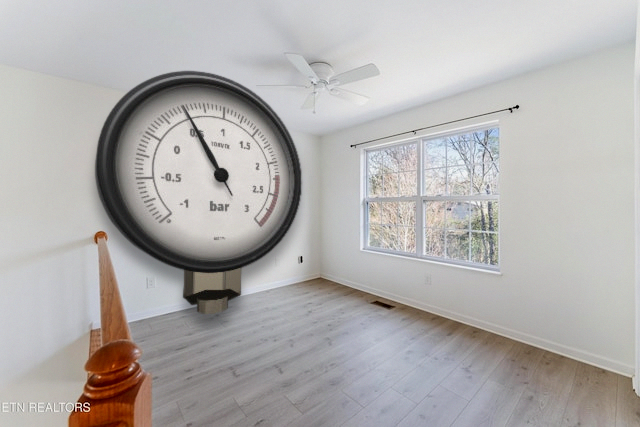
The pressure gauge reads 0.5; bar
